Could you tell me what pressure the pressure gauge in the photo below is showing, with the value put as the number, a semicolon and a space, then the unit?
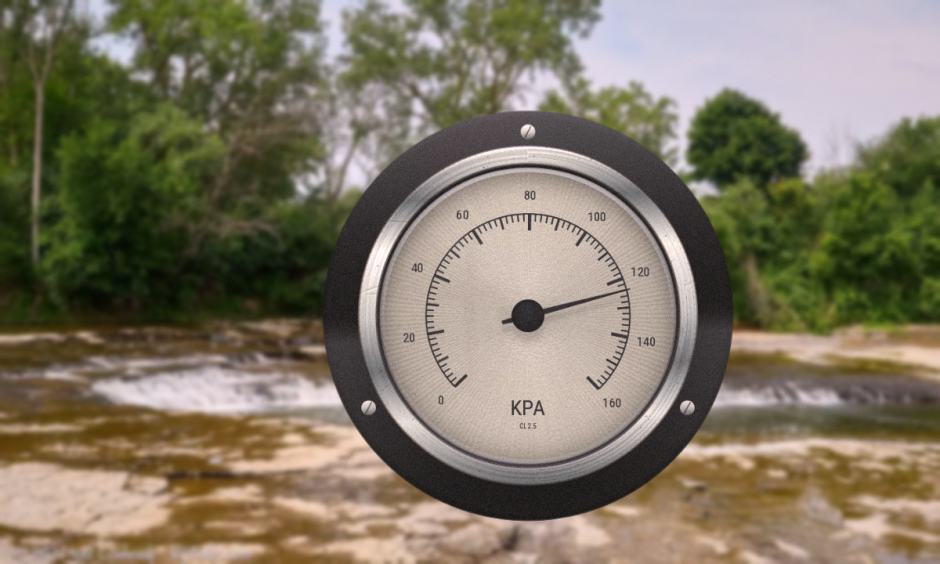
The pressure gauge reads 124; kPa
